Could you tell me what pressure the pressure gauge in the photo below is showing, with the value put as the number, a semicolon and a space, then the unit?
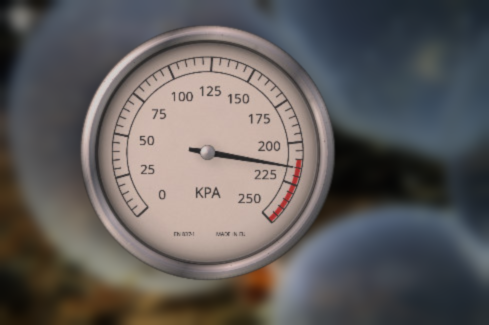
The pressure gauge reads 215; kPa
